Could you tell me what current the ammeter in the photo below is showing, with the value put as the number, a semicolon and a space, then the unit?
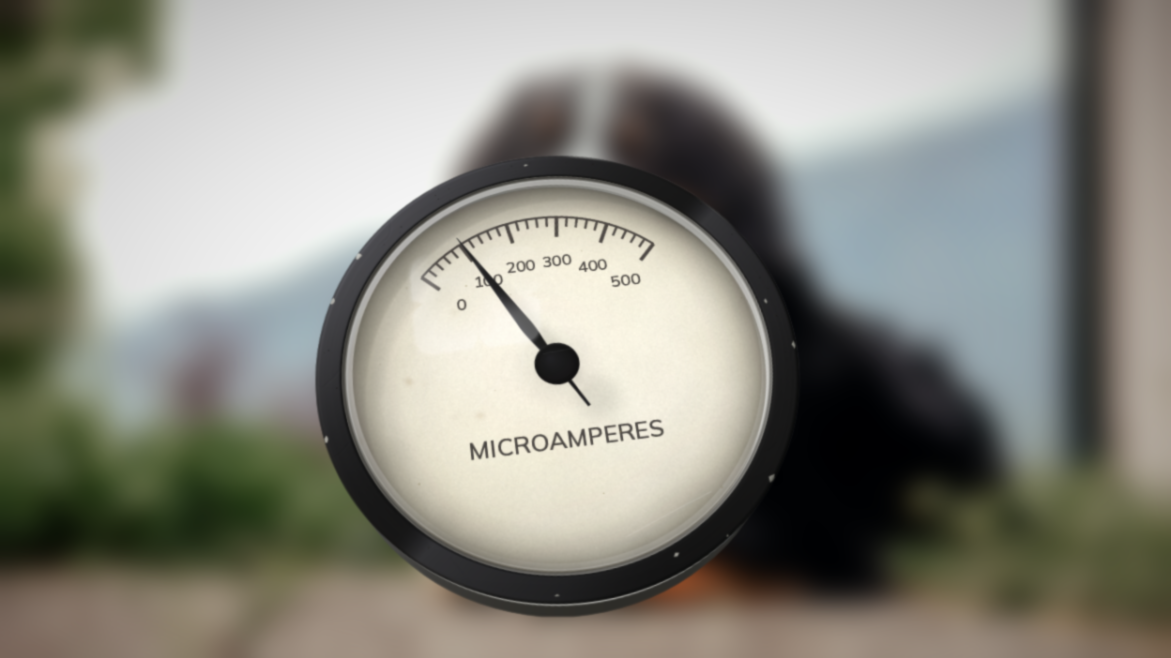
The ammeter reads 100; µA
